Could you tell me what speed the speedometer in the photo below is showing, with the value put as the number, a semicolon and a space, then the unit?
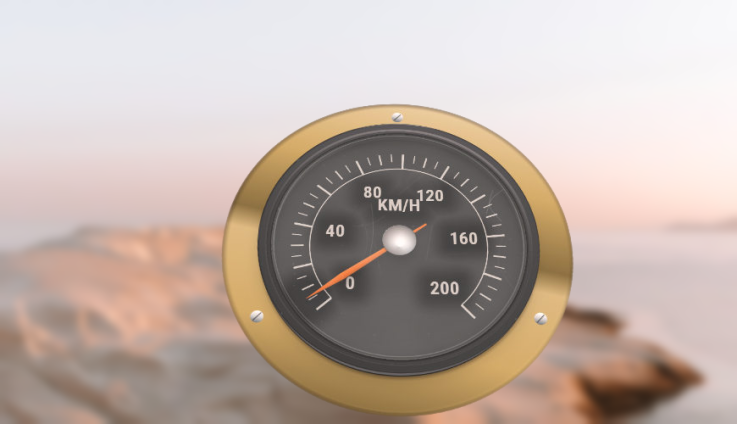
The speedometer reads 5; km/h
